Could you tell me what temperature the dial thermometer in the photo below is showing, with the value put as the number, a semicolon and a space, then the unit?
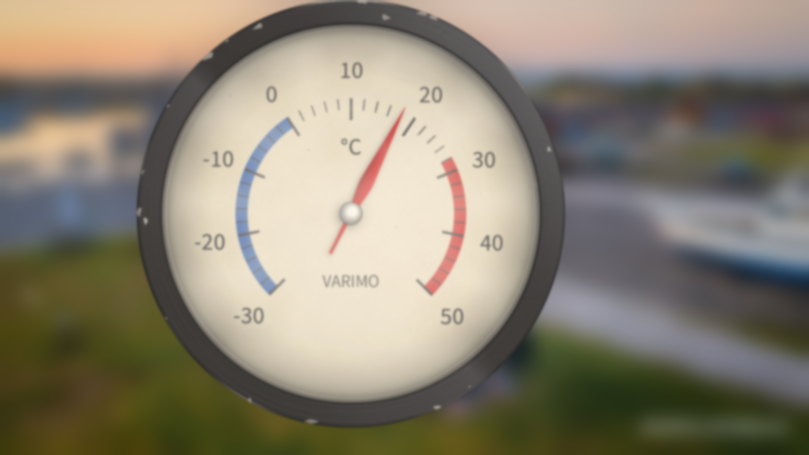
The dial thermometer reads 18; °C
